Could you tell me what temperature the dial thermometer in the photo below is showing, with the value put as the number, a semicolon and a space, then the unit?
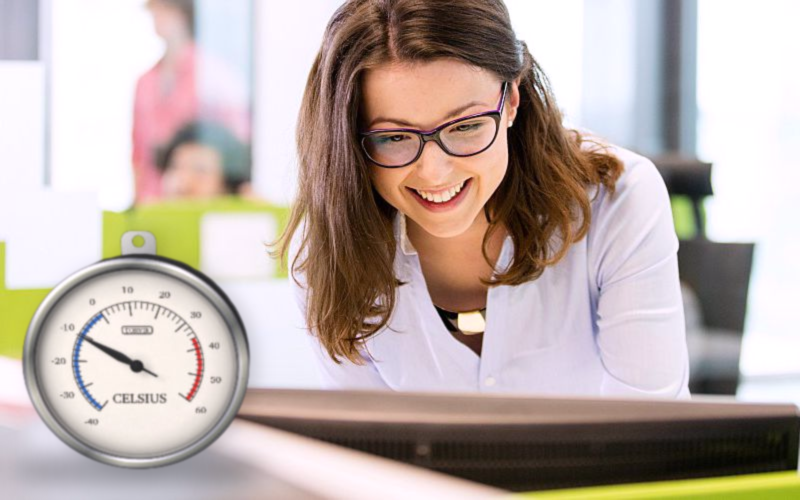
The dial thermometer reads -10; °C
